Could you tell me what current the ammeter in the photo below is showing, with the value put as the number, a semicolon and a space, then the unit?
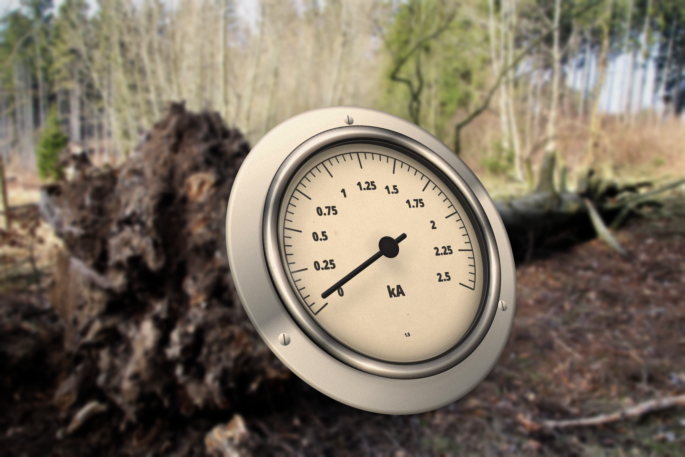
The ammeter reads 0.05; kA
